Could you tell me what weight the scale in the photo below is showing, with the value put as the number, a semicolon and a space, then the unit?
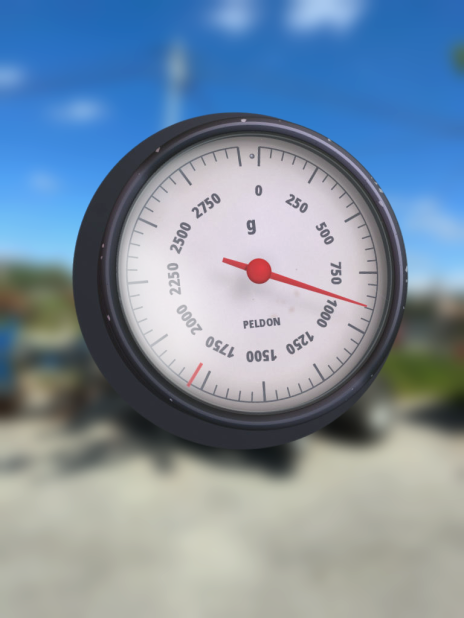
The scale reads 900; g
